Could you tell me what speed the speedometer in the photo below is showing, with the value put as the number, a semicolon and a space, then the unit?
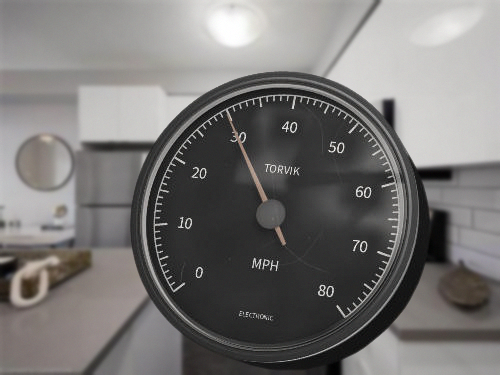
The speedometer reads 30; mph
